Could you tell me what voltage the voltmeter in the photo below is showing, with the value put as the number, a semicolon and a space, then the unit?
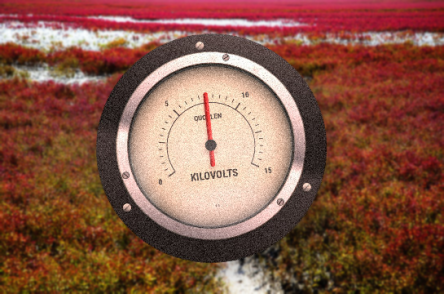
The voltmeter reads 7.5; kV
